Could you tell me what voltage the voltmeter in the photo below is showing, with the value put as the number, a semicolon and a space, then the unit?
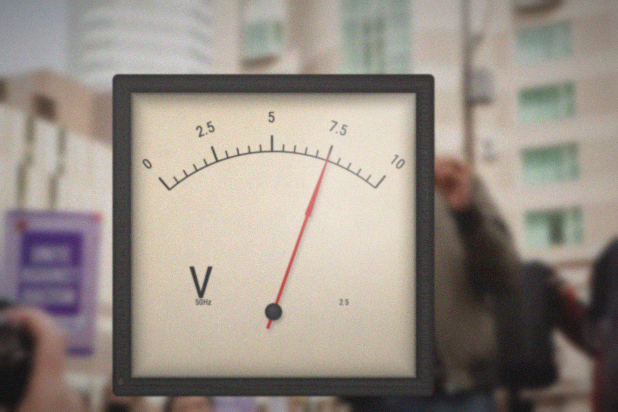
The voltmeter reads 7.5; V
